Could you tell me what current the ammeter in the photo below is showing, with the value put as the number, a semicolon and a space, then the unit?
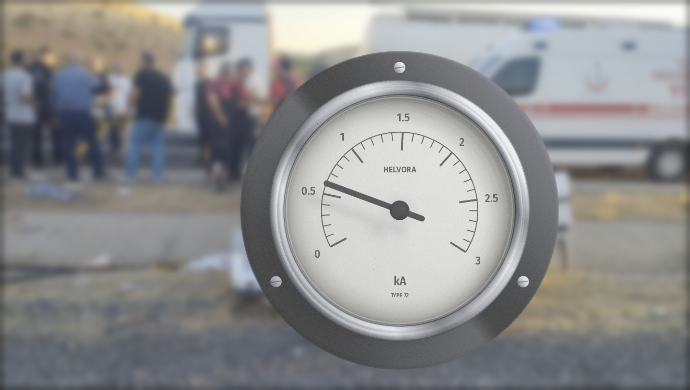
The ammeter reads 0.6; kA
